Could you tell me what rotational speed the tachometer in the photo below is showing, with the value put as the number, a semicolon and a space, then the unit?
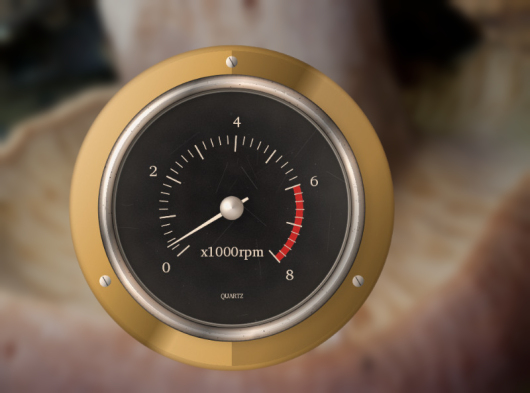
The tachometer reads 300; rpm
